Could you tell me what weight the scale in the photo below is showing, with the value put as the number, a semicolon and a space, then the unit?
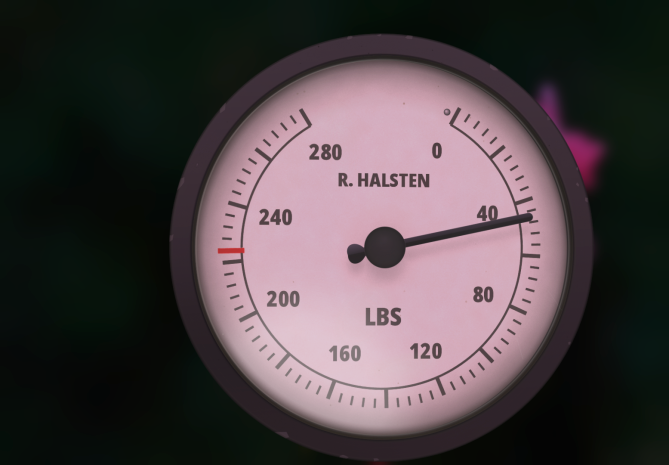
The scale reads 46; lb
